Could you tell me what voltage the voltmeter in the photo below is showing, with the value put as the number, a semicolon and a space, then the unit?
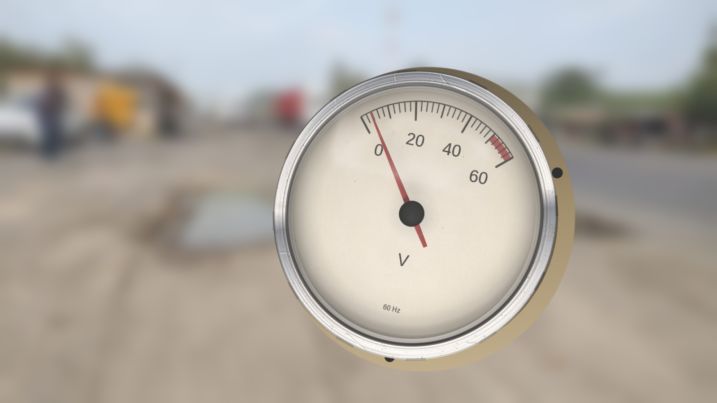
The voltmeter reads 4; V
